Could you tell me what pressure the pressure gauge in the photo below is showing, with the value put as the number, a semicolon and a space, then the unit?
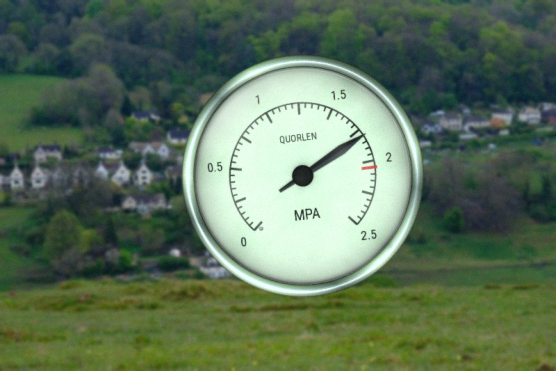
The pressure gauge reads 1.8; MPa
